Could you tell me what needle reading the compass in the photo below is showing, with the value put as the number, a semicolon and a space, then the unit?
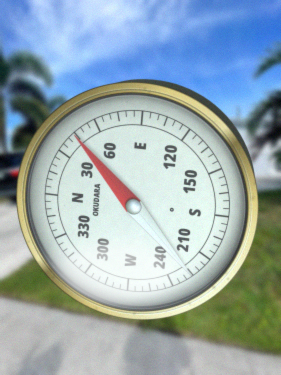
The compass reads 45; °
